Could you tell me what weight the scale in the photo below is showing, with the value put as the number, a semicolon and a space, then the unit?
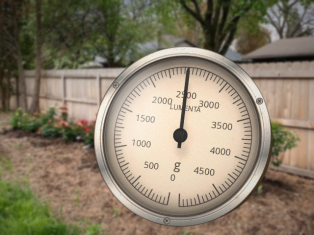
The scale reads 2500; g
